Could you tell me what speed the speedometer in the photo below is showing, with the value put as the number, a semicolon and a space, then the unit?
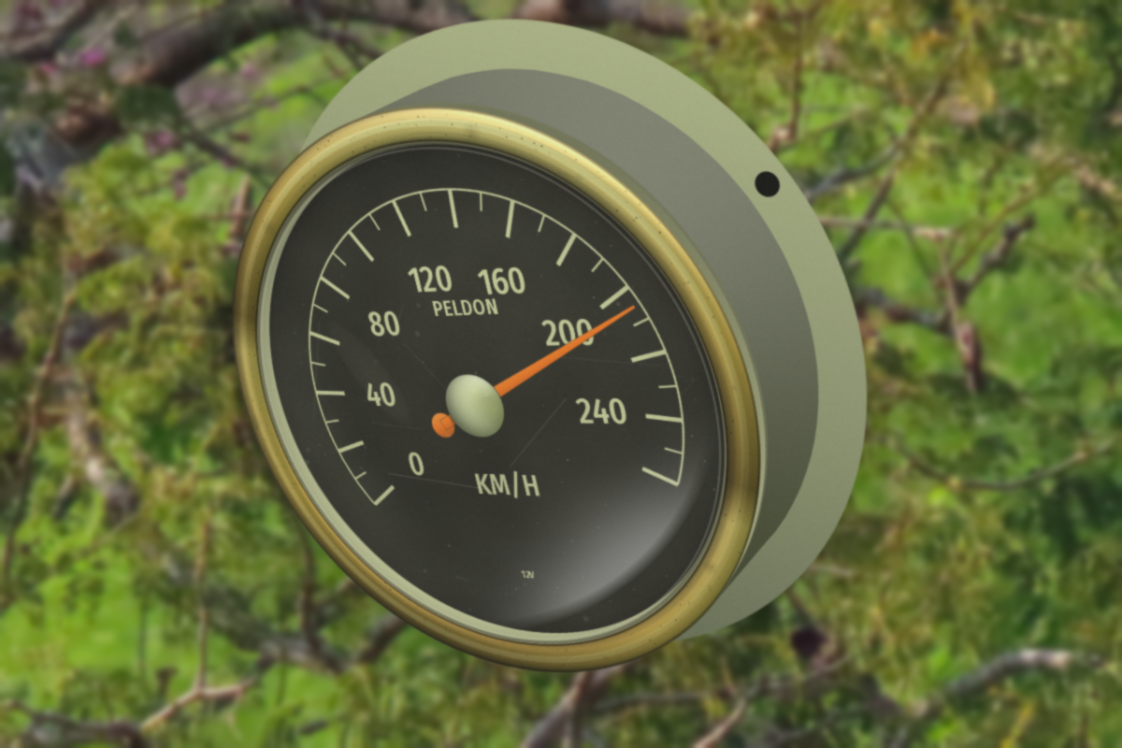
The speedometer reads 205; km/h
